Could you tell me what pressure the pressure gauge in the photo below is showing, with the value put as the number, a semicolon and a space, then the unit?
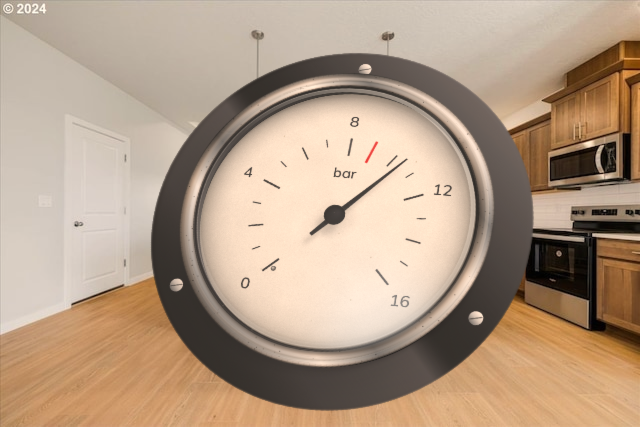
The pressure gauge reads 10.5; bar
